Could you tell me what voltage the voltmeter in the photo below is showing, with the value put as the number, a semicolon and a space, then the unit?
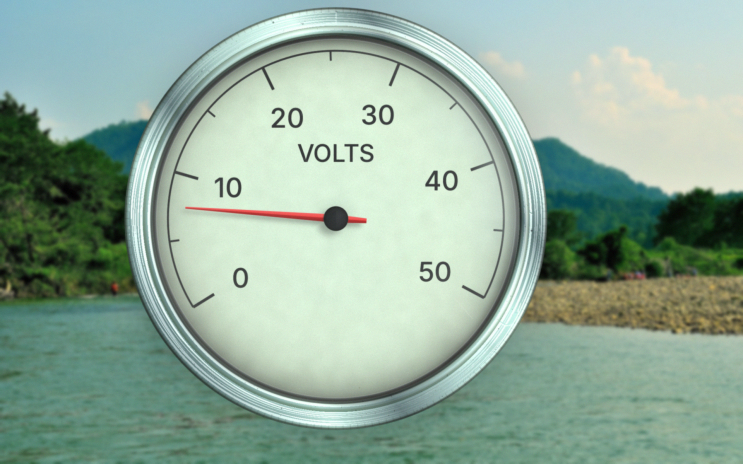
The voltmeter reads 7.5; V
